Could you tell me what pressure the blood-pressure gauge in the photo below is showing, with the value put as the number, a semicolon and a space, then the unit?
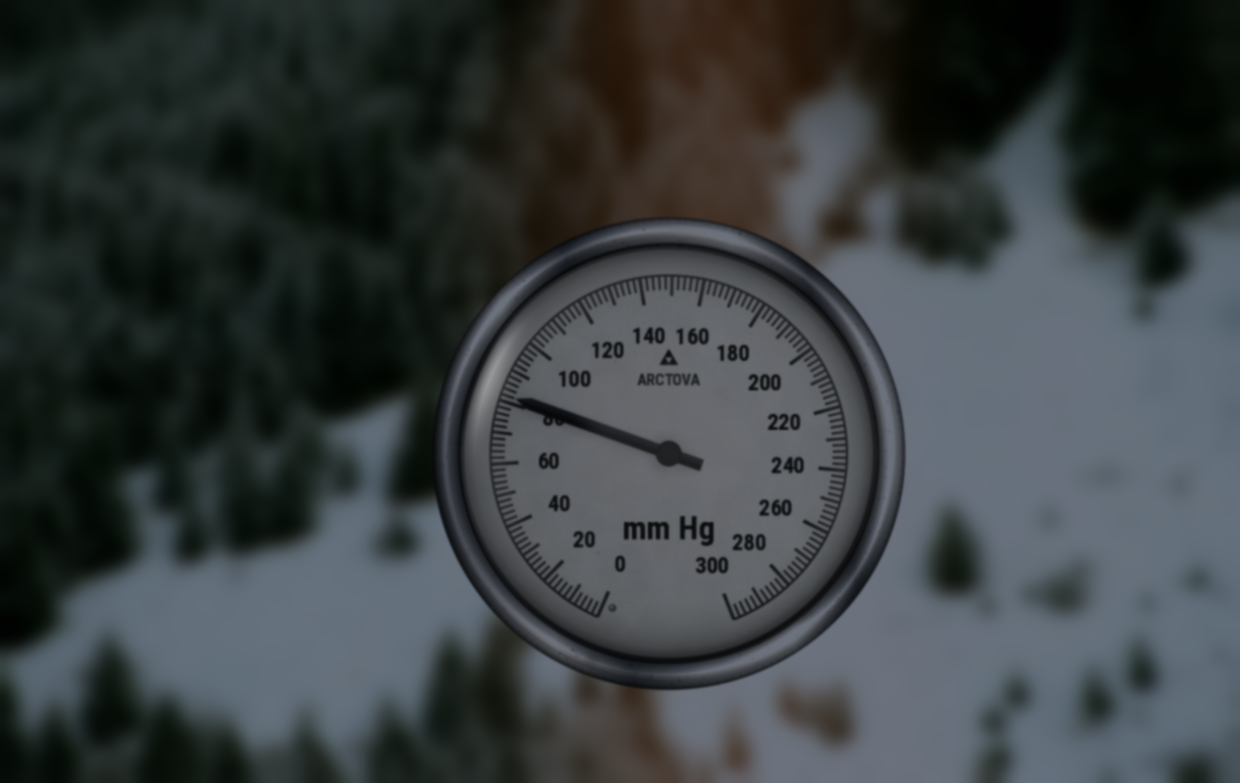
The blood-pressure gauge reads 82; mmHg
